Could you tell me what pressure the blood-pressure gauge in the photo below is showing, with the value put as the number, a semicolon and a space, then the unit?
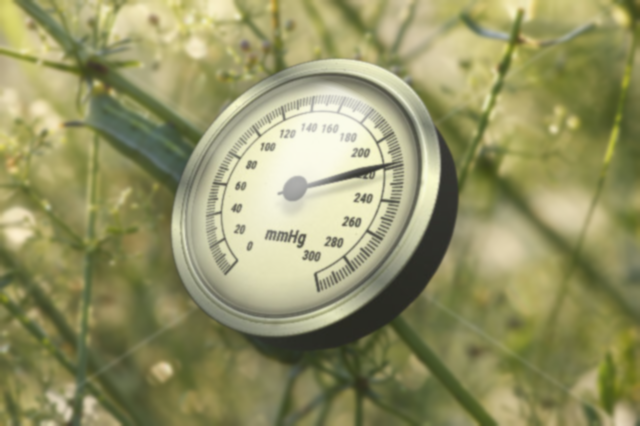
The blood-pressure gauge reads 220; mmHg
